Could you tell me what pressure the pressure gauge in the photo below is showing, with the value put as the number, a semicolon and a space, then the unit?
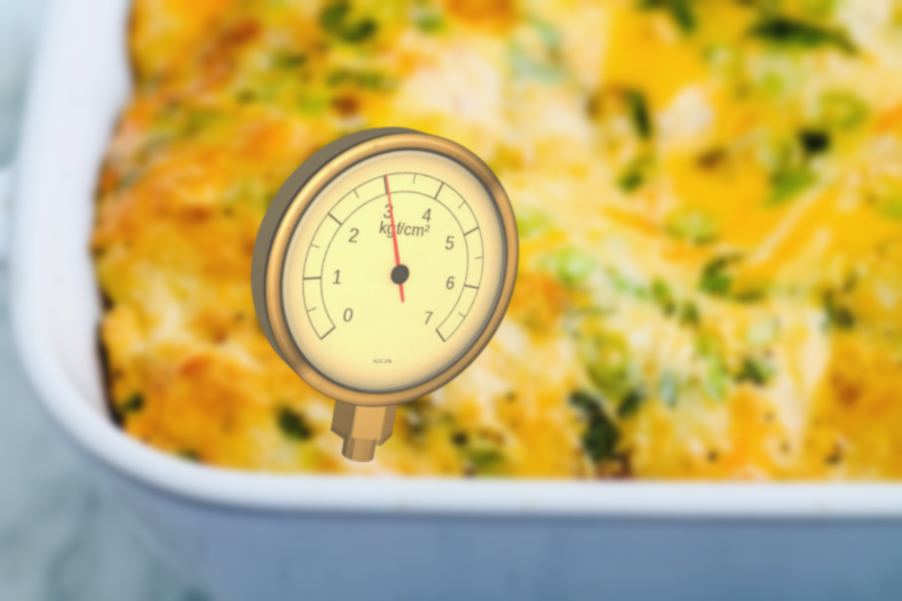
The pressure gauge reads 3; kg/cm²
